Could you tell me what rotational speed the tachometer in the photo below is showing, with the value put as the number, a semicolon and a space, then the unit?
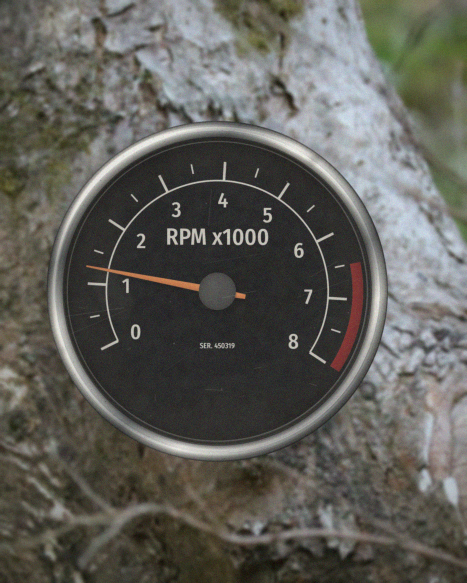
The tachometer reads 1250; rpm
